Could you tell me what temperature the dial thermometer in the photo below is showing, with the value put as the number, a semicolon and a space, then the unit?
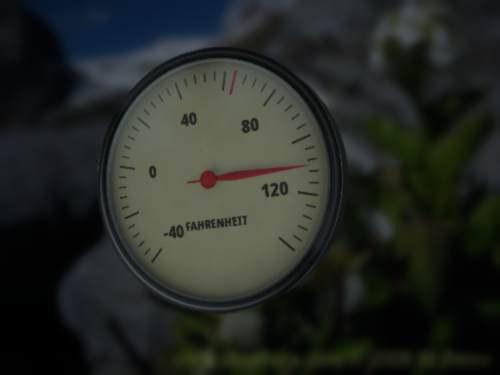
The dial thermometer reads 110; °F
